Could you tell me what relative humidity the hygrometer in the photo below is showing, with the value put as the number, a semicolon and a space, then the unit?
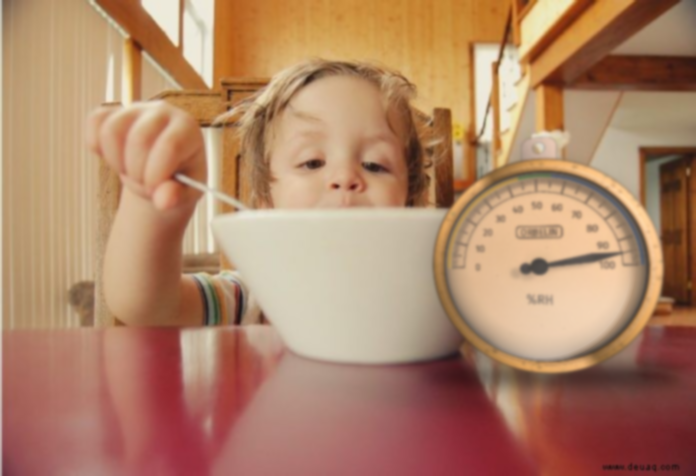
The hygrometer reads 95; %
